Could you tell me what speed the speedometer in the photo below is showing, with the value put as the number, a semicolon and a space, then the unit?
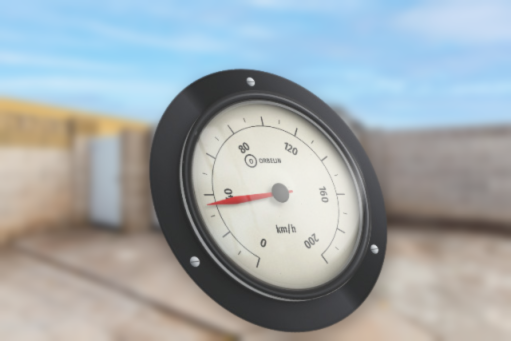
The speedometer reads 35; km/h
